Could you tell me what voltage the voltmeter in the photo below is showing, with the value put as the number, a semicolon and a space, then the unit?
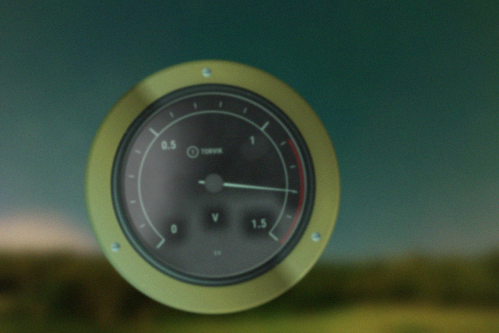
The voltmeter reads 1.3; V
